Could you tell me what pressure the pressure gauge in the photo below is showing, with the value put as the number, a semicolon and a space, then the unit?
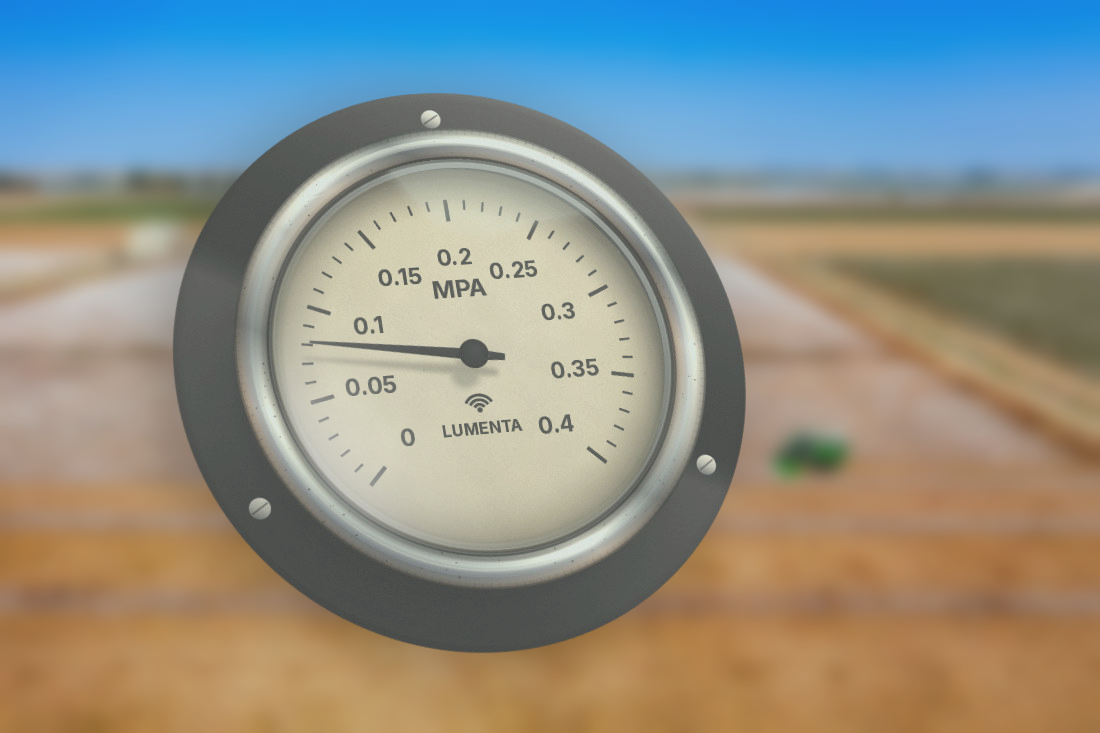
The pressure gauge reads 0.08; MPa
